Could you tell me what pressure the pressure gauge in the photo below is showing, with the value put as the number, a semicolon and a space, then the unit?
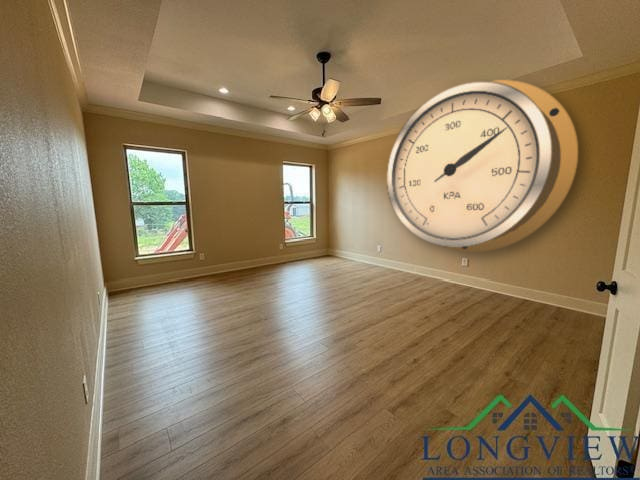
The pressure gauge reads 420; kPa
